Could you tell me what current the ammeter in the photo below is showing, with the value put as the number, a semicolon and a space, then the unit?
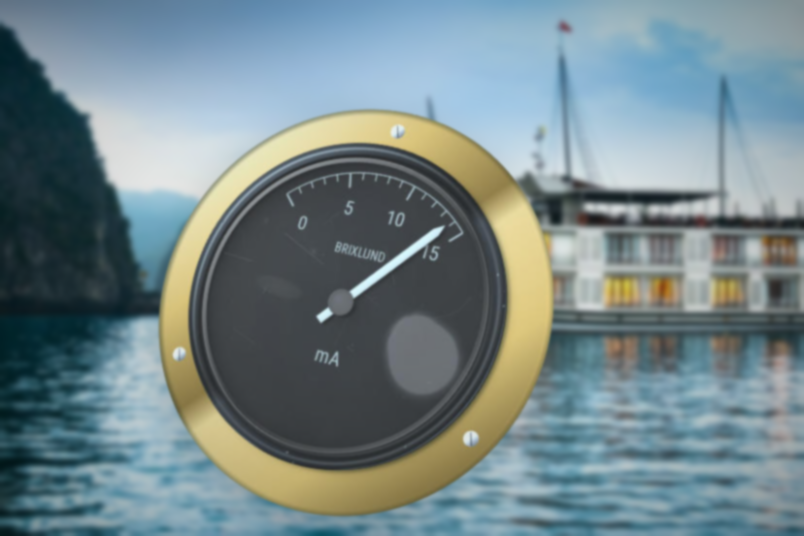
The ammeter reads 14; mA
